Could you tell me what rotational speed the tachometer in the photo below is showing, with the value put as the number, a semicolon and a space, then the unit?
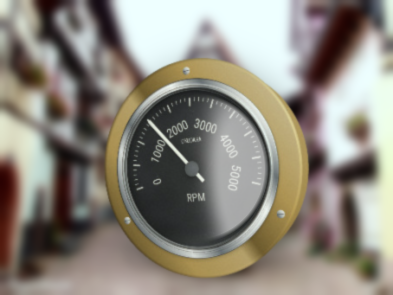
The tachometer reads 1500; rpm
